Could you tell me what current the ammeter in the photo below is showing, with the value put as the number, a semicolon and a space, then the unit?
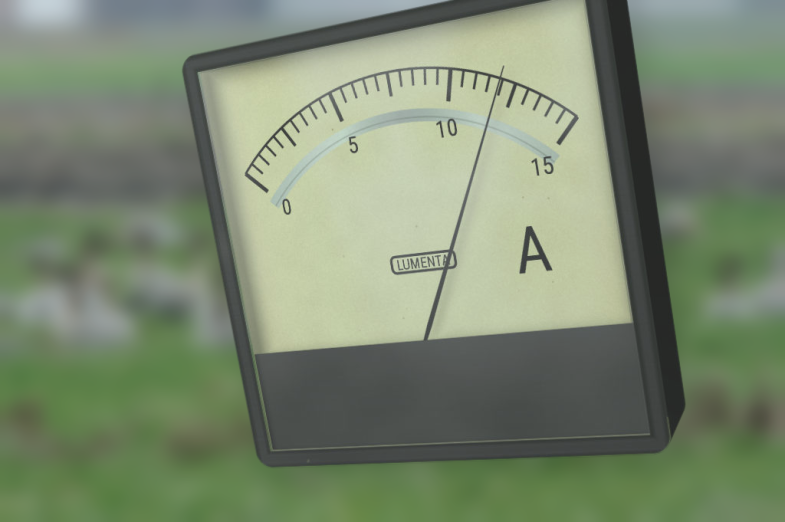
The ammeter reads 12; A
